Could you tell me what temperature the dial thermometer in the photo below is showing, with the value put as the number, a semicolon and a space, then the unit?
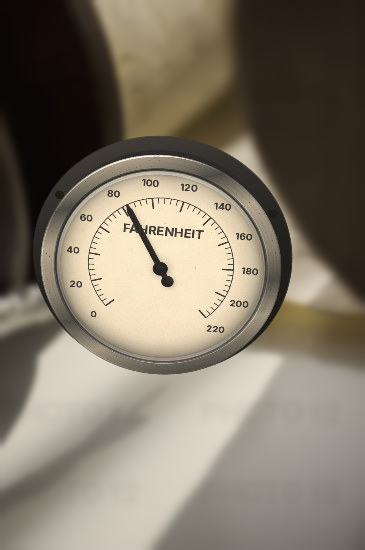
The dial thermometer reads 84; °F
